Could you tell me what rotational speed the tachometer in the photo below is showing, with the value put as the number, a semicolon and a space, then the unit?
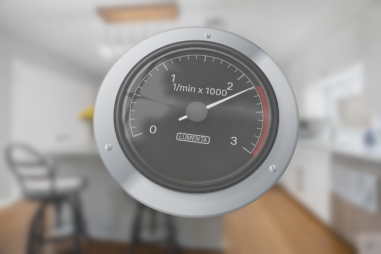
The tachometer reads 2200; rpm
